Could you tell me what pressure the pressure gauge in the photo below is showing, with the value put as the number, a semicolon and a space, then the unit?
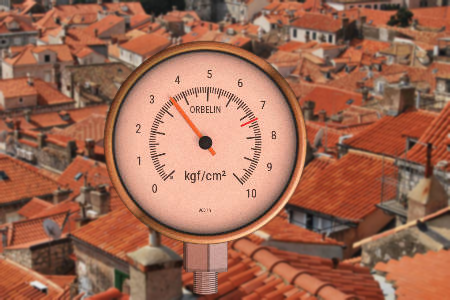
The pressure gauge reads 3.5; kg/cm²
